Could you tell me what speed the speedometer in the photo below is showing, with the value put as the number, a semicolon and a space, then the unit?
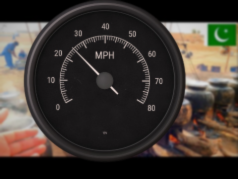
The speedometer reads 25; mph
